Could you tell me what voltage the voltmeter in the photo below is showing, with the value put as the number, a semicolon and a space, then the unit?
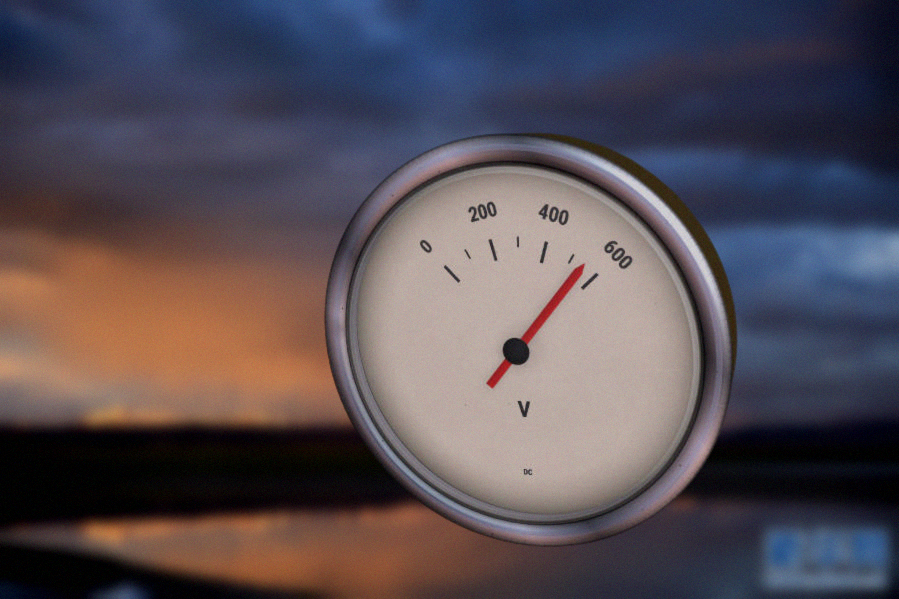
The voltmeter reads 550; V
